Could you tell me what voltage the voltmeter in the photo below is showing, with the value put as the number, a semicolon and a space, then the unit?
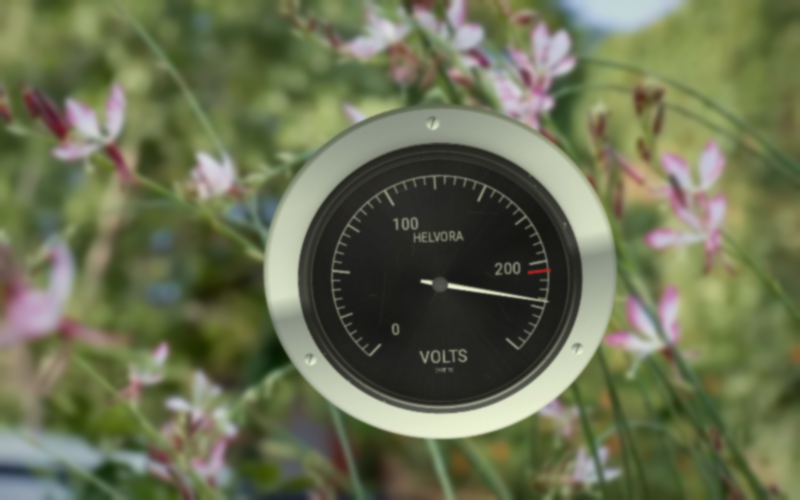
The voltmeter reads 220; V
